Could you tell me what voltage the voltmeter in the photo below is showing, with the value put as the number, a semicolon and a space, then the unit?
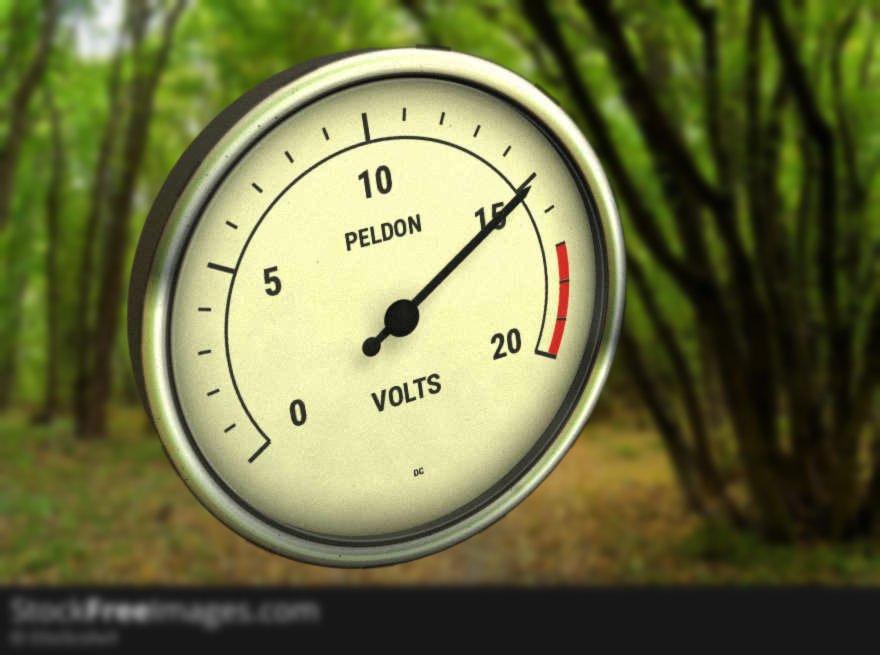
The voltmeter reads 15; V
